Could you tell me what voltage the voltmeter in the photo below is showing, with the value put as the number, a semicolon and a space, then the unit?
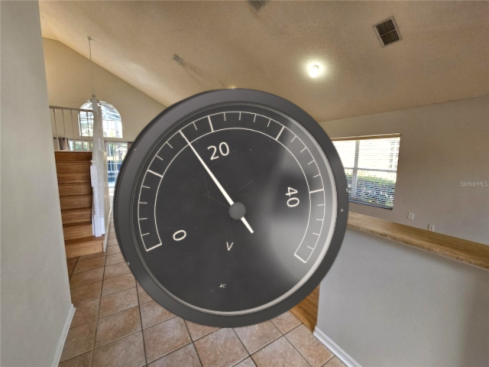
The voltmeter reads 16; V
